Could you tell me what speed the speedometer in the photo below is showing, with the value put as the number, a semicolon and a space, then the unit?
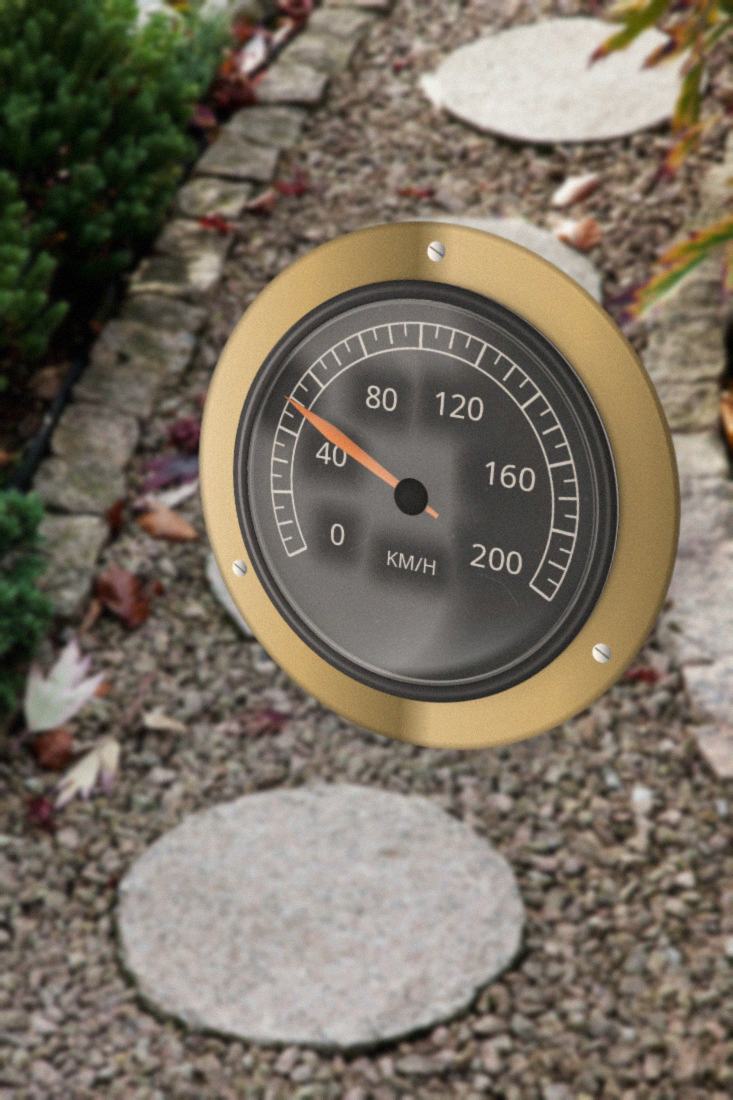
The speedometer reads 50; km/h
